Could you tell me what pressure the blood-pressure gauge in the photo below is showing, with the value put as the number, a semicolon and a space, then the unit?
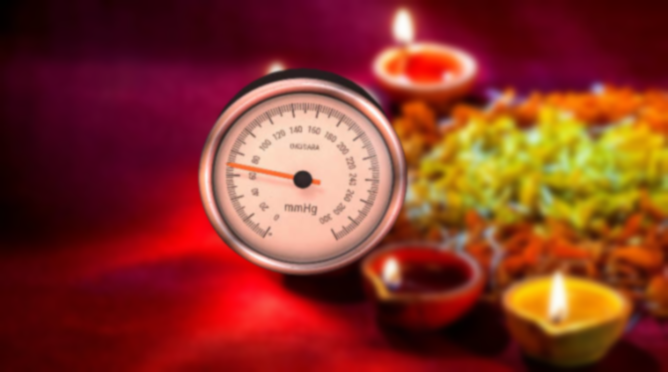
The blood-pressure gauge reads 70; mmHg
